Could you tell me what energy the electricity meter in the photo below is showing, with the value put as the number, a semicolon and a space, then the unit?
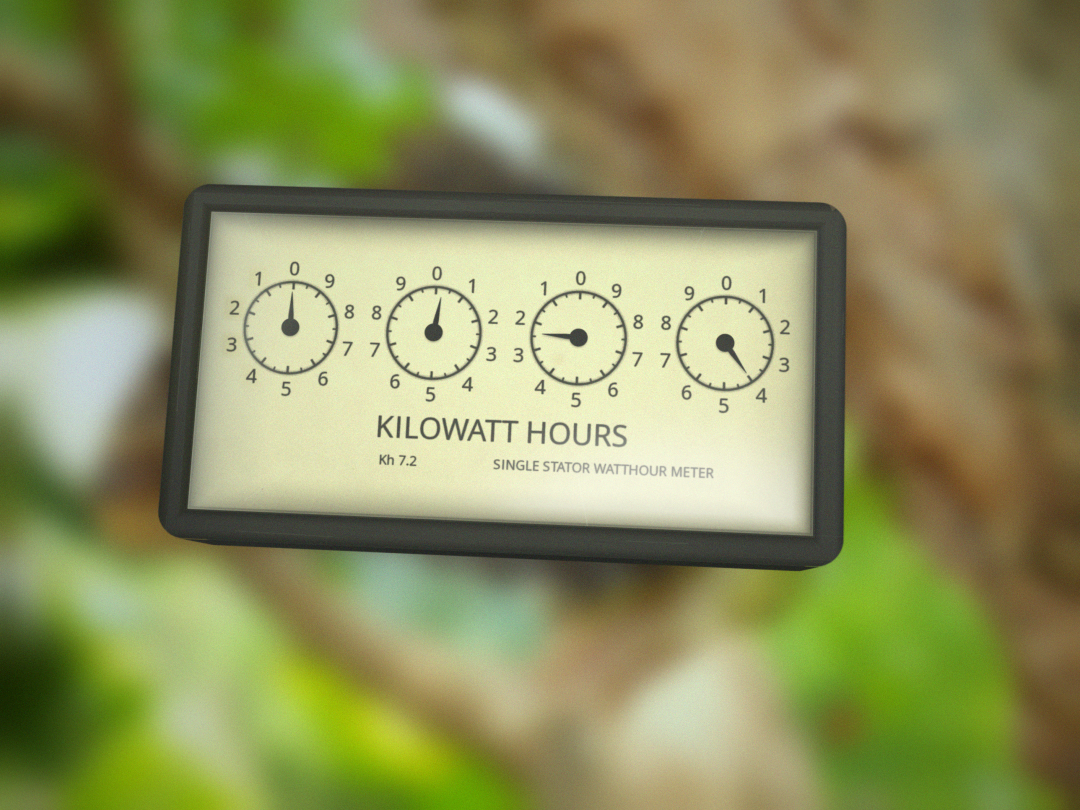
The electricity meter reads 24; kWh
